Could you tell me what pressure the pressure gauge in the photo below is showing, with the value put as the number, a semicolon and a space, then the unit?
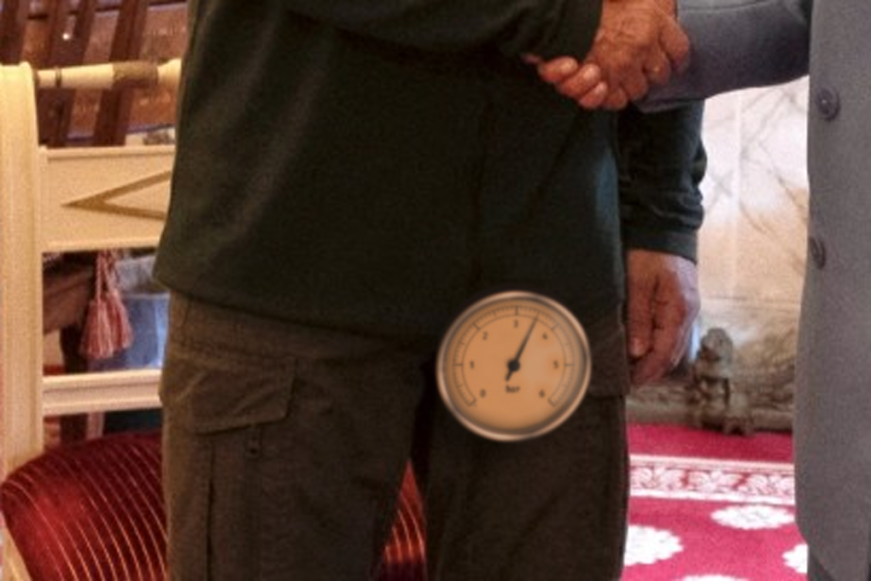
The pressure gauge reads 3.5; bar
